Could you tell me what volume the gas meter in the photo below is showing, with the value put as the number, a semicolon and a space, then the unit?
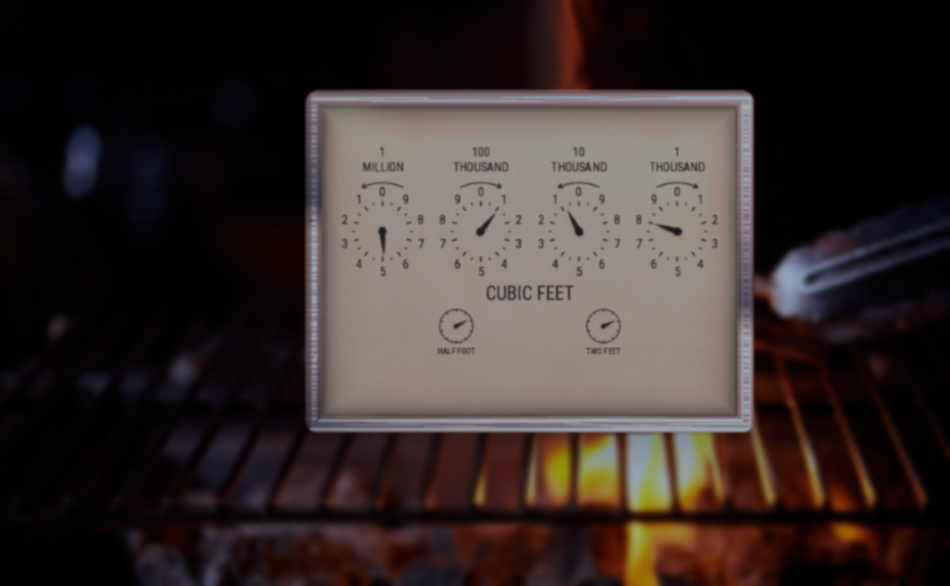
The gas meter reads 510800; ft³
